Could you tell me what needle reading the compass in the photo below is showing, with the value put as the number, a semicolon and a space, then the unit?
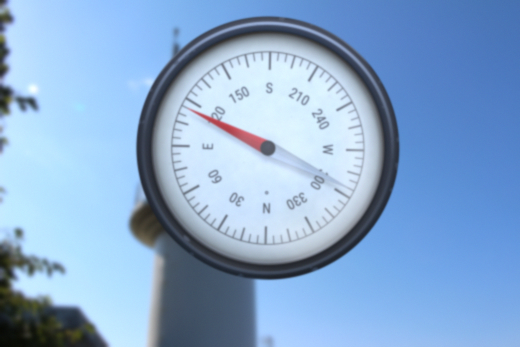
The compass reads 115; °
